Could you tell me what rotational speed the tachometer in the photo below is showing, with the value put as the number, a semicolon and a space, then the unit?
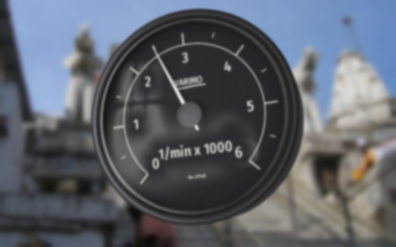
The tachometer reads 2500; rpm
